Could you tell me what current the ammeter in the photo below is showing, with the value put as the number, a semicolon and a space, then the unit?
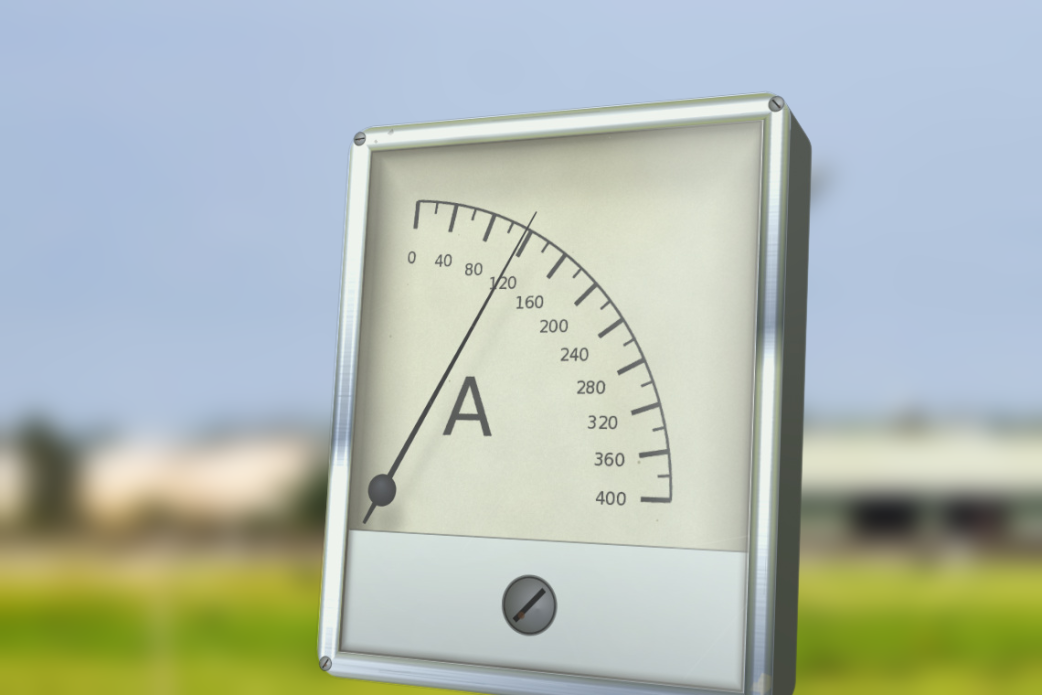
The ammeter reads 120; A
